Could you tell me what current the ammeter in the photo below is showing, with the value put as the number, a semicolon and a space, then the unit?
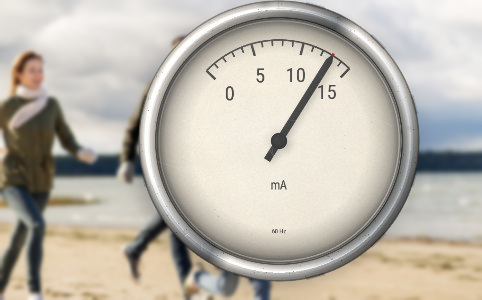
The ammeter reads 13; mA
